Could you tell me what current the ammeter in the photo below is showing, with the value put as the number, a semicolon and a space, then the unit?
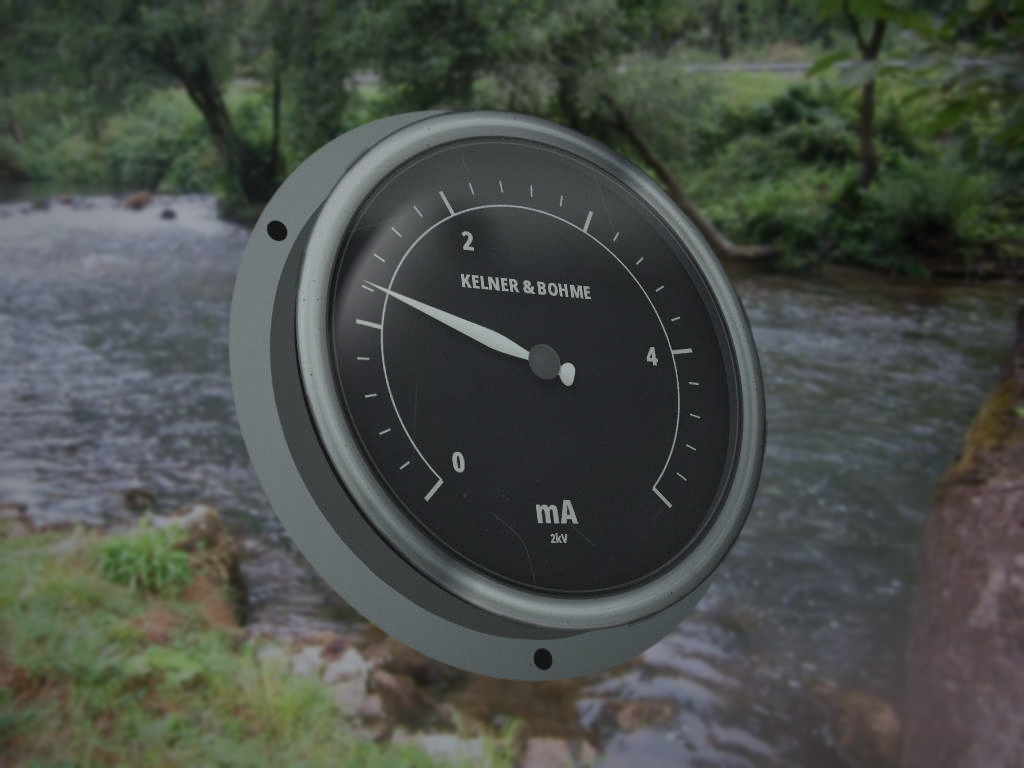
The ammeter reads 1.2; mA
